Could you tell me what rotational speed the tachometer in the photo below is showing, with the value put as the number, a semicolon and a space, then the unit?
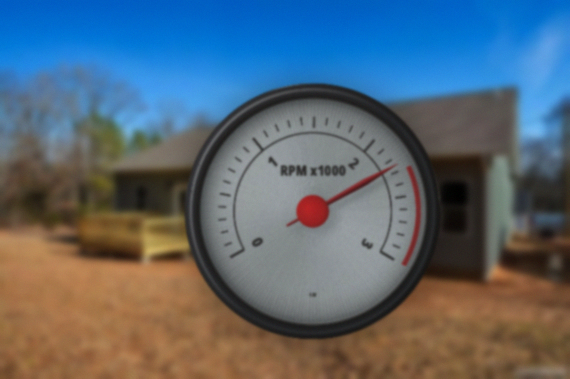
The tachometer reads 2250; rpm
